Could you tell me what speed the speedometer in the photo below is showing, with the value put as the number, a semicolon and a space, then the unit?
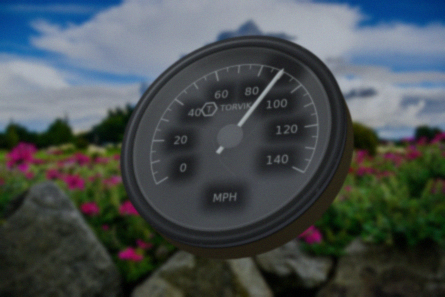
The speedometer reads 90; mph
